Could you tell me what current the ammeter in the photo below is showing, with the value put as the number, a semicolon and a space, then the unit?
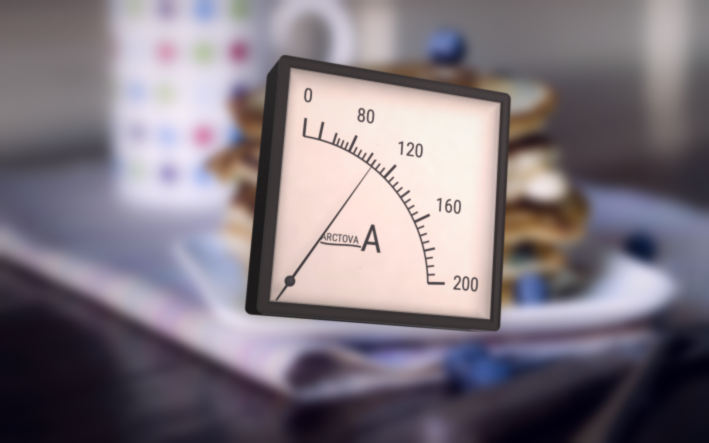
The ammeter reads 105; A
